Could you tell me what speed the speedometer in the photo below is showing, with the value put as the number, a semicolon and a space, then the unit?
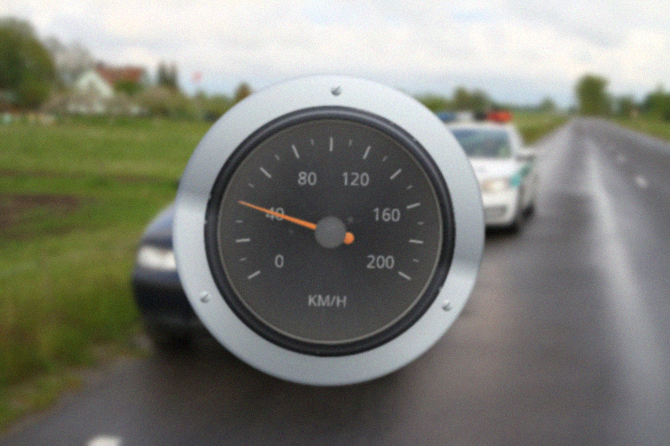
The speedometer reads 40; km/h
